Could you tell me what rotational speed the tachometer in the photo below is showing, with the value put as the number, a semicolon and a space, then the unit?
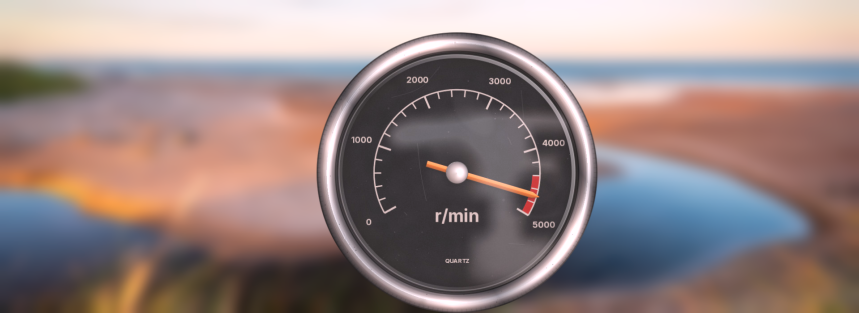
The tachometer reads 4700; rpm
